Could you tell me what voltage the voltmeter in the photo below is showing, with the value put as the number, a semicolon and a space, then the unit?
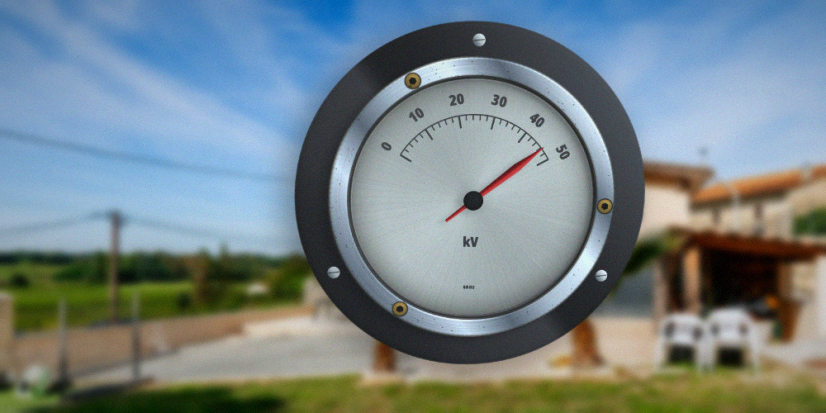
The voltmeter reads 46; kV
